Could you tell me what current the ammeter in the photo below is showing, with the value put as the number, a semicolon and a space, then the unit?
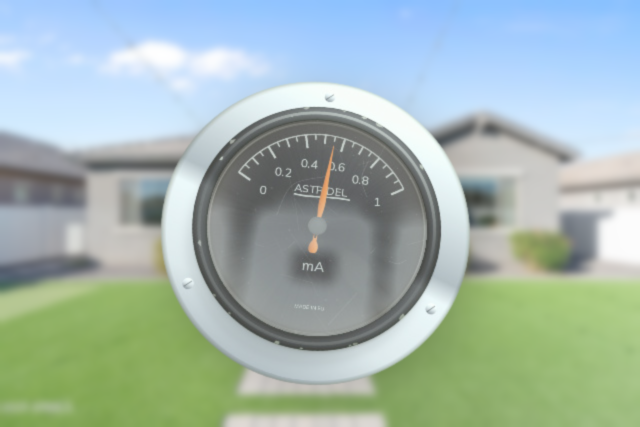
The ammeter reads 0.55; mA
